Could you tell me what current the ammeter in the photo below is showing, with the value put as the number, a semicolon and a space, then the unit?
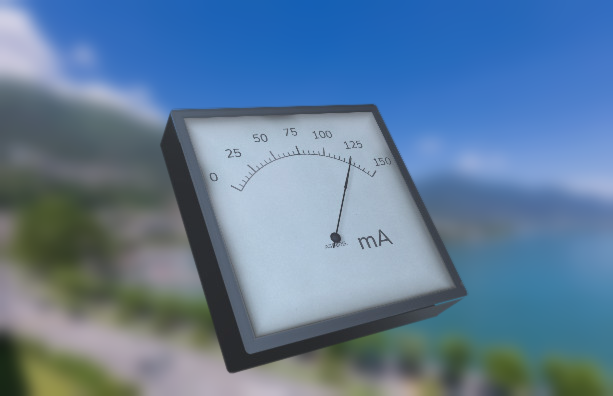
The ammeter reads 125; mA
